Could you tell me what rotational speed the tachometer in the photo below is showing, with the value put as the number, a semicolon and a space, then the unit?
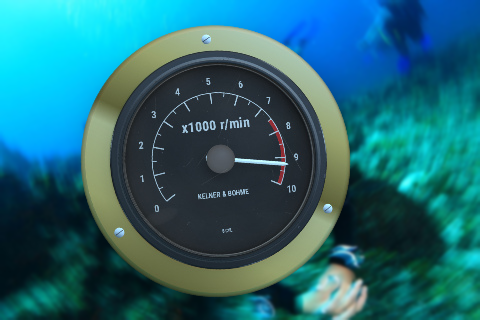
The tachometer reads 9250; rpm
